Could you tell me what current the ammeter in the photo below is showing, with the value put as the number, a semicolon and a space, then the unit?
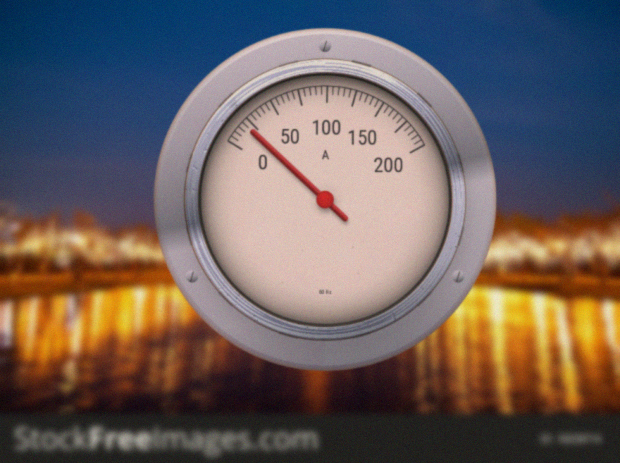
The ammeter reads 20; A
